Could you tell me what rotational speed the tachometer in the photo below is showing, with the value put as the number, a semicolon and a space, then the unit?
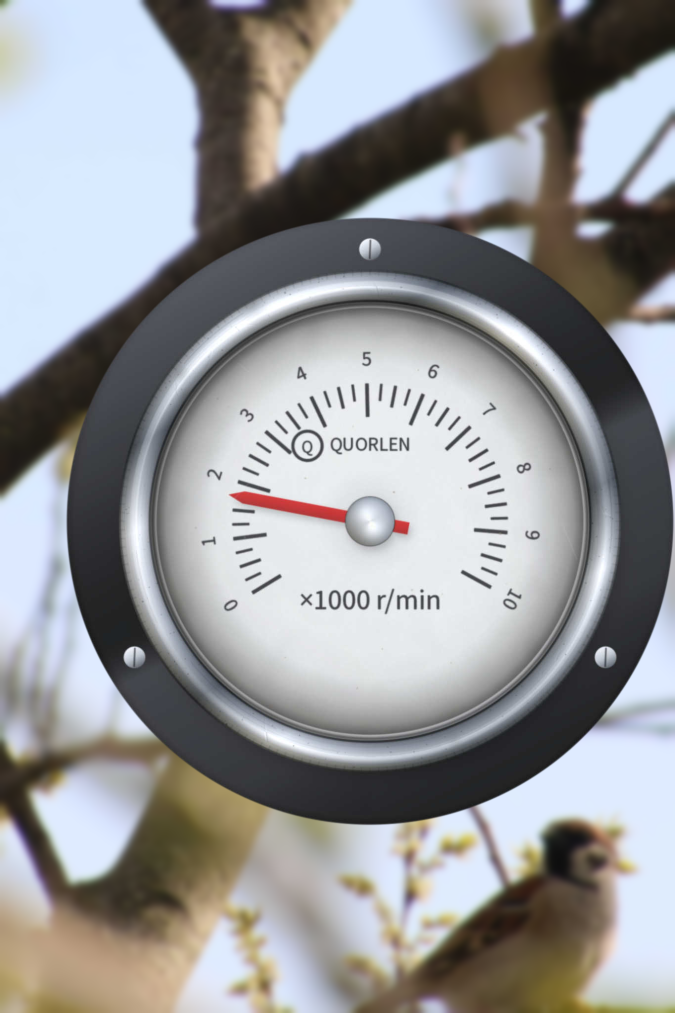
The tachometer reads 1750; rpm
